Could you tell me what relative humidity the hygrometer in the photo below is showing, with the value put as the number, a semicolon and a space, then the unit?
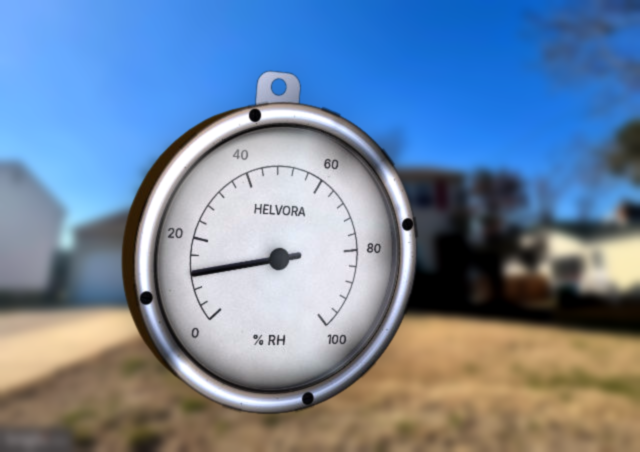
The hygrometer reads 12; %
